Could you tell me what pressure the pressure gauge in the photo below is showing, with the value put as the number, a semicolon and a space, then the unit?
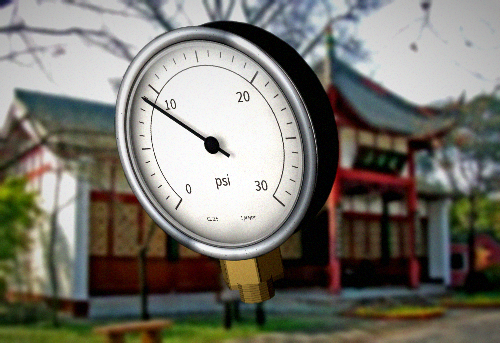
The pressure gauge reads 9; psi
